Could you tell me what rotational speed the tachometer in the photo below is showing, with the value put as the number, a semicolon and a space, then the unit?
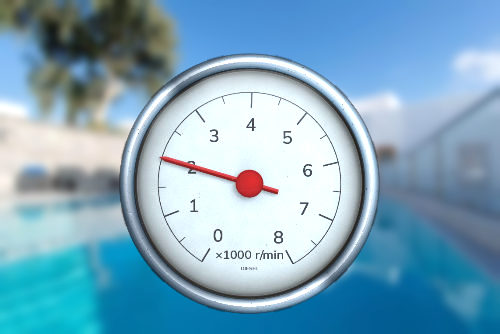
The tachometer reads 2000; rpm
